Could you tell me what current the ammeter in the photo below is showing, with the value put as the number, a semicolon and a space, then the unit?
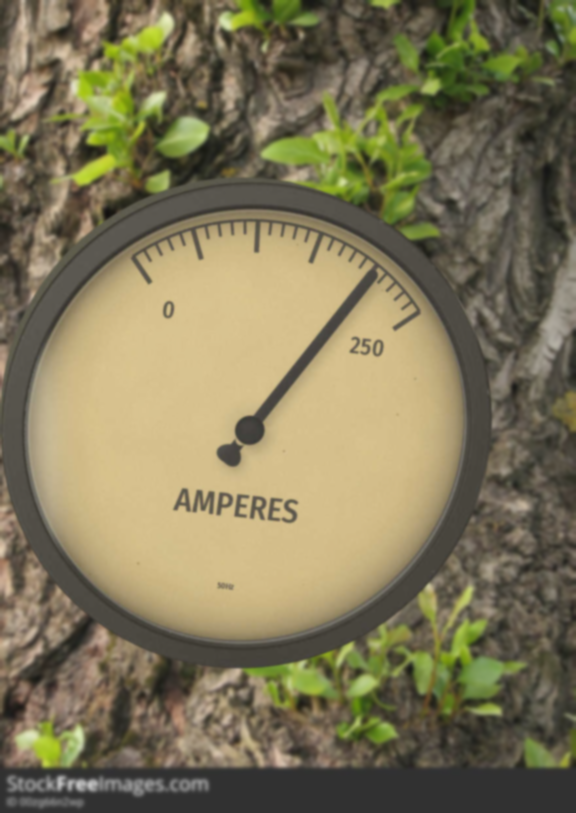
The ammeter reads 200; A
